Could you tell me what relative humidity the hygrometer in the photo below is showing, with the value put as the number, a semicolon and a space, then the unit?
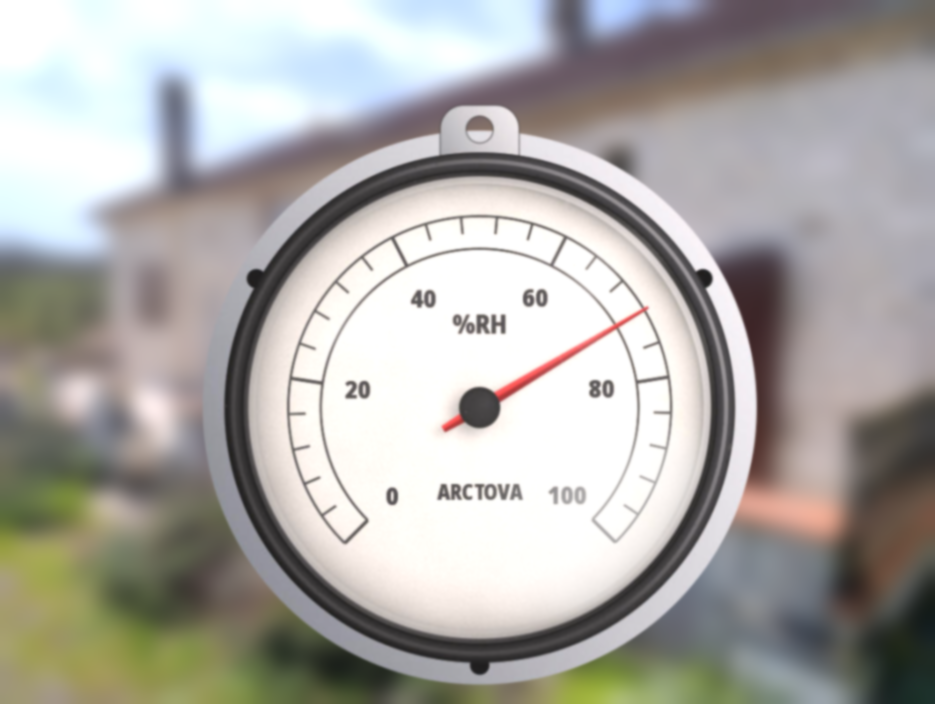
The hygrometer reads 72; %
